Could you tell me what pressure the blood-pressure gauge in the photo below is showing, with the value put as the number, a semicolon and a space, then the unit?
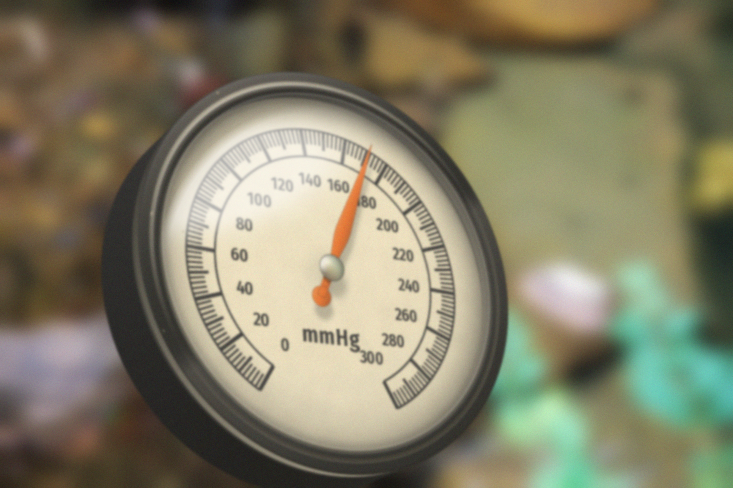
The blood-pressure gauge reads 170; mmHg
